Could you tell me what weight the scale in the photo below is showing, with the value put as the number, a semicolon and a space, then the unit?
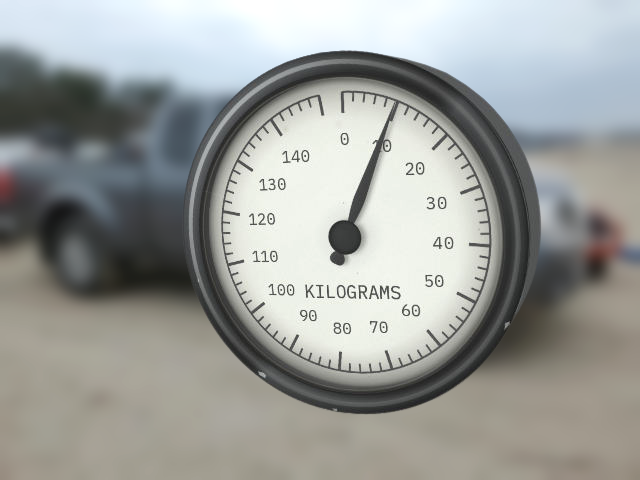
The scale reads 10; kg
